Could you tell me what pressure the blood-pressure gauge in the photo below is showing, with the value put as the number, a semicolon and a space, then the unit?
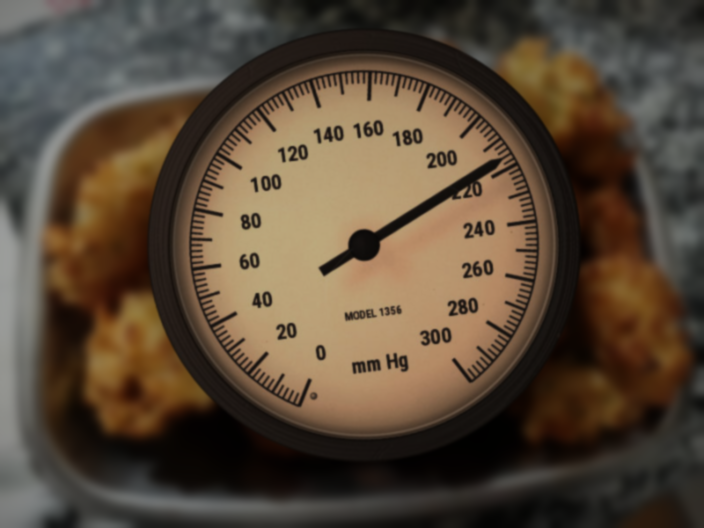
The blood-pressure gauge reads 216; mmHg
